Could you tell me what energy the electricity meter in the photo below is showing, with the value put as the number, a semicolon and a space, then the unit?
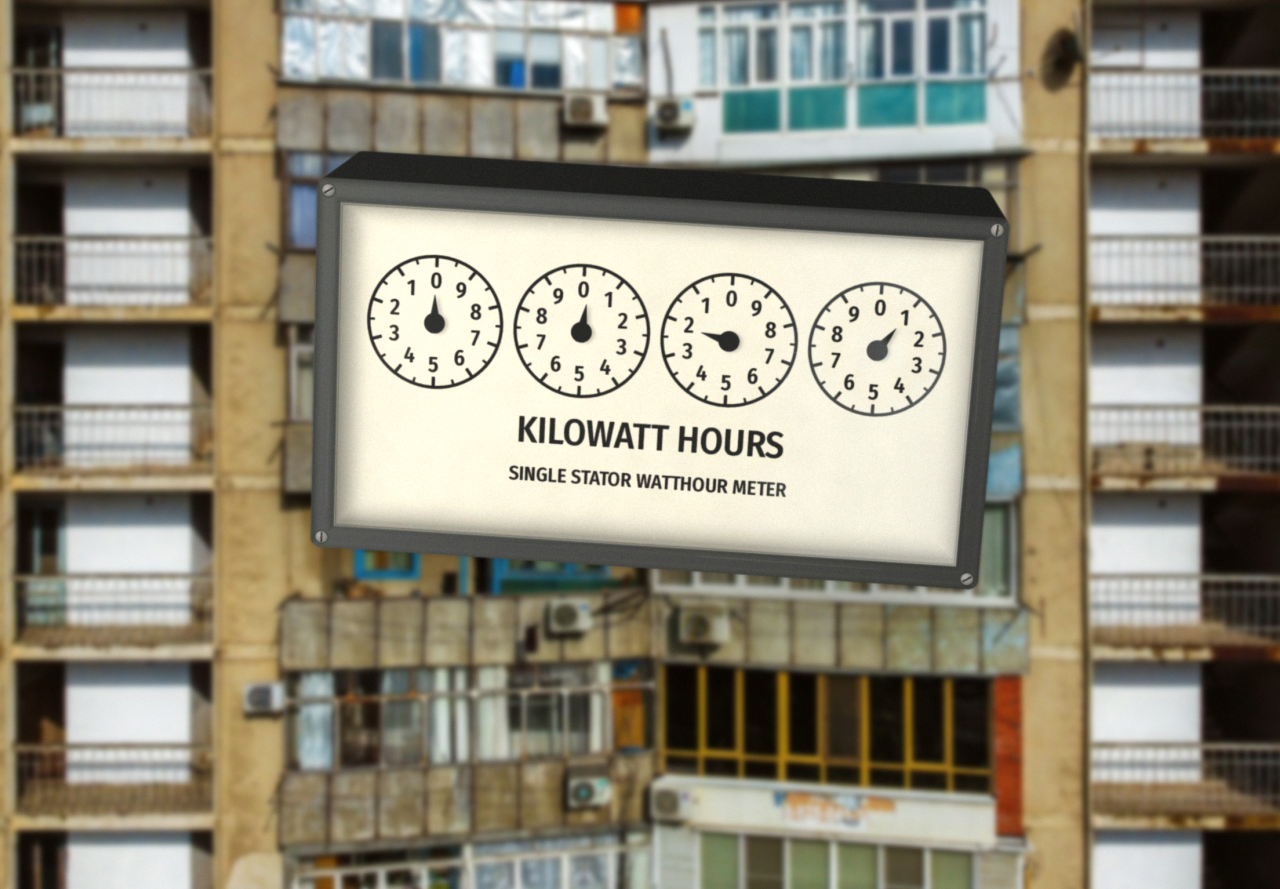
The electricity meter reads 21; kWh
